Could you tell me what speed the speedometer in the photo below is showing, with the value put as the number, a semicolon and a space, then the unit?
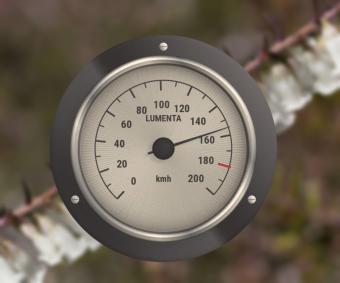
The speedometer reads 155; km/h
